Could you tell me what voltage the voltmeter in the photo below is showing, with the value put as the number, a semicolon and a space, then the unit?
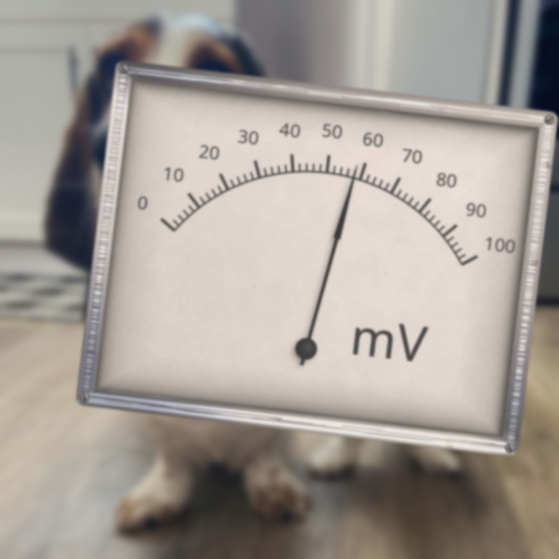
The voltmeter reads 58; mV
